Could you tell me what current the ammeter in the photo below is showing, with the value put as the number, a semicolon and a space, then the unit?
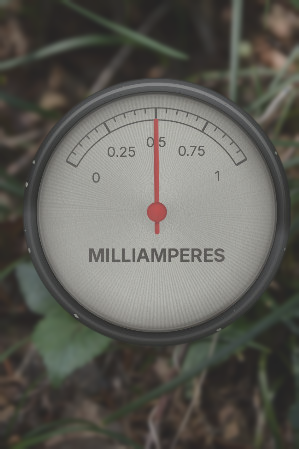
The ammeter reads 0.5; mA
